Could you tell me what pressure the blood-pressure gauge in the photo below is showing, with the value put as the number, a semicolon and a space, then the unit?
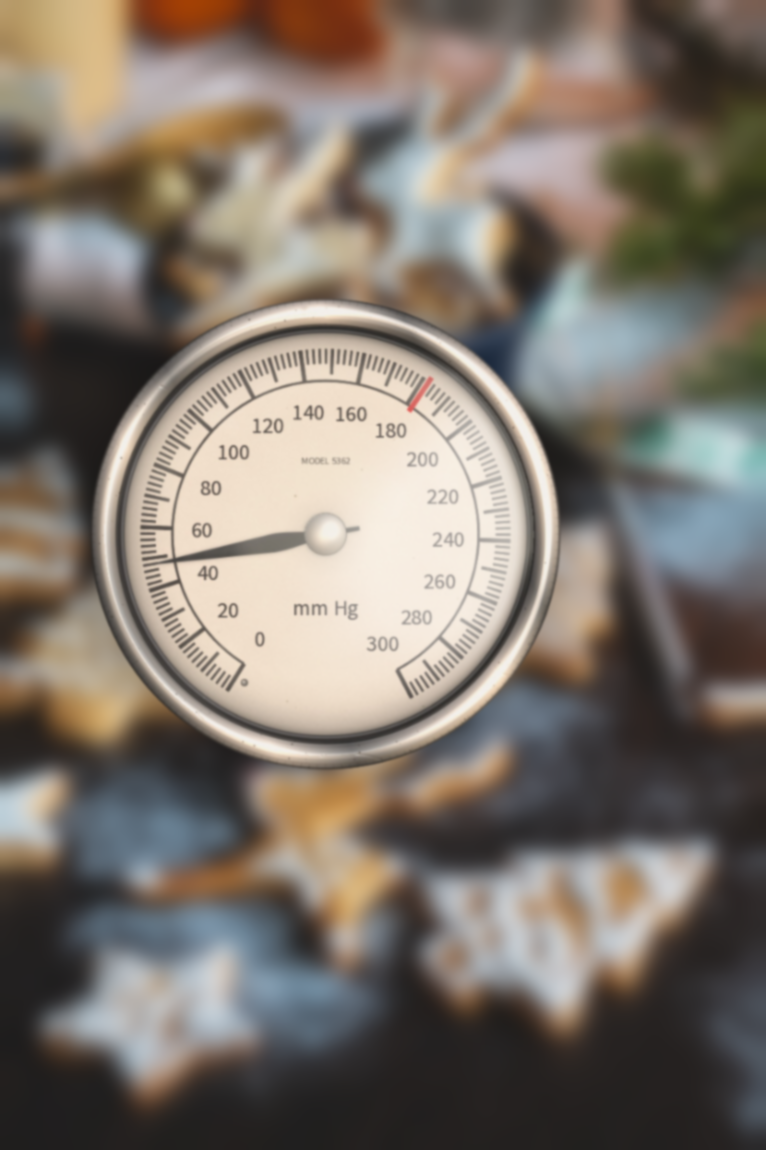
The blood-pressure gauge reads 48; mmHg
